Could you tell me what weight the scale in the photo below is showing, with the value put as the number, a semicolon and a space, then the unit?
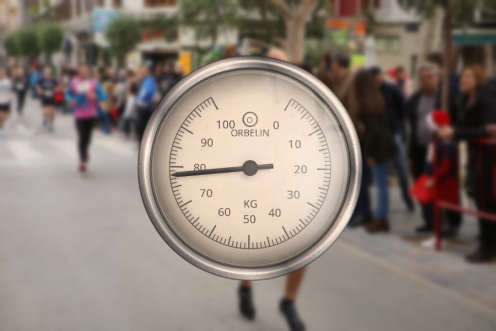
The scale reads 78; kg
